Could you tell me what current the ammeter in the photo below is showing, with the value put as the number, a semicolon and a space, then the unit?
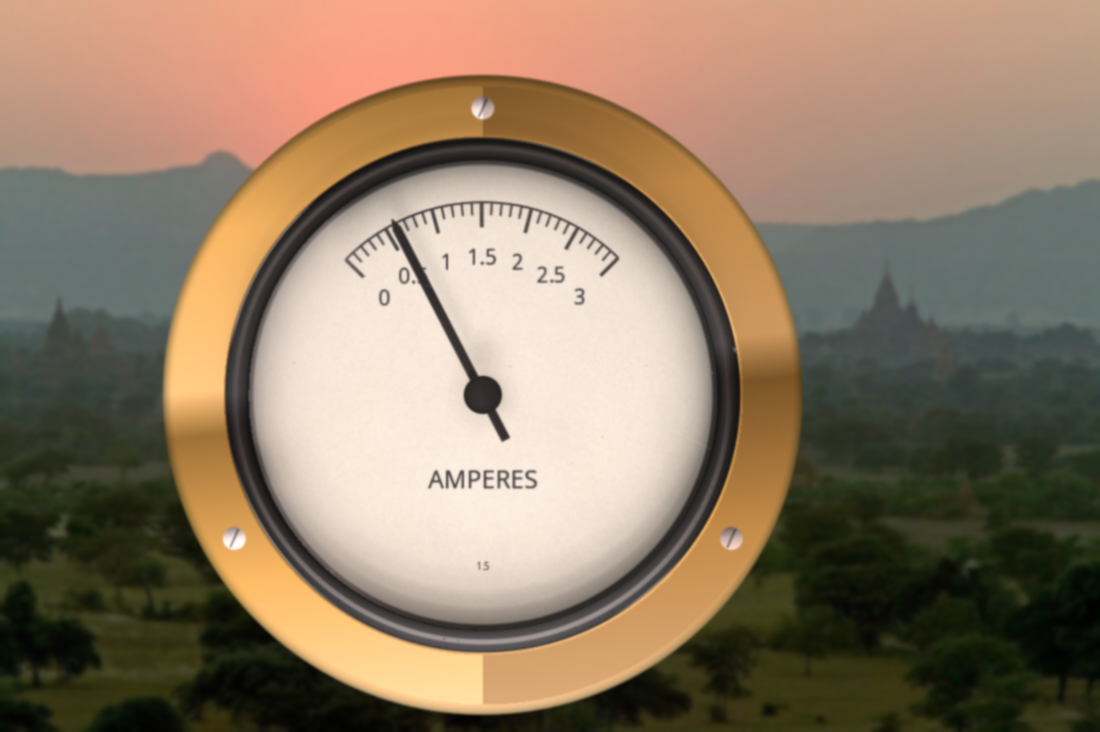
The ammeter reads 0.6; A
